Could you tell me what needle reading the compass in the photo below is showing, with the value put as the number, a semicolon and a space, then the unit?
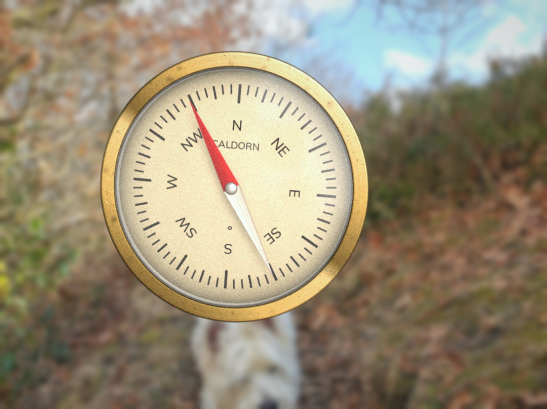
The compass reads 330; °
